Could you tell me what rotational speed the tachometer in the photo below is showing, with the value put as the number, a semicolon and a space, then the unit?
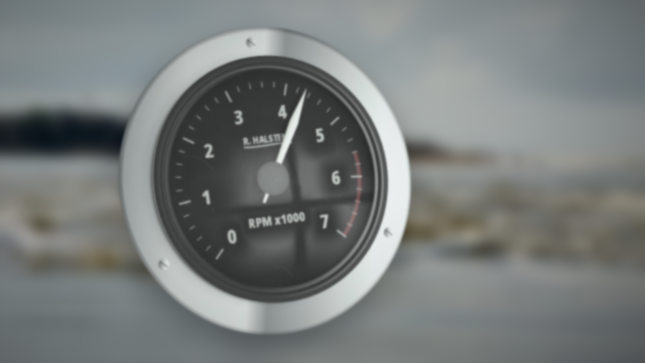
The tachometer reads 4300; rpm
